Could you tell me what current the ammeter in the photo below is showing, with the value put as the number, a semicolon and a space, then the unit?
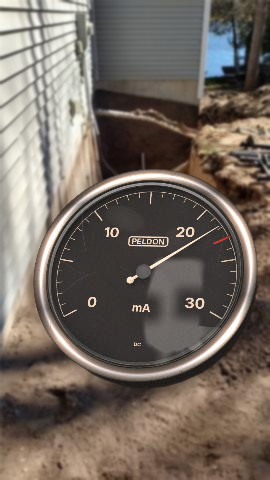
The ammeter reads 22; mA
